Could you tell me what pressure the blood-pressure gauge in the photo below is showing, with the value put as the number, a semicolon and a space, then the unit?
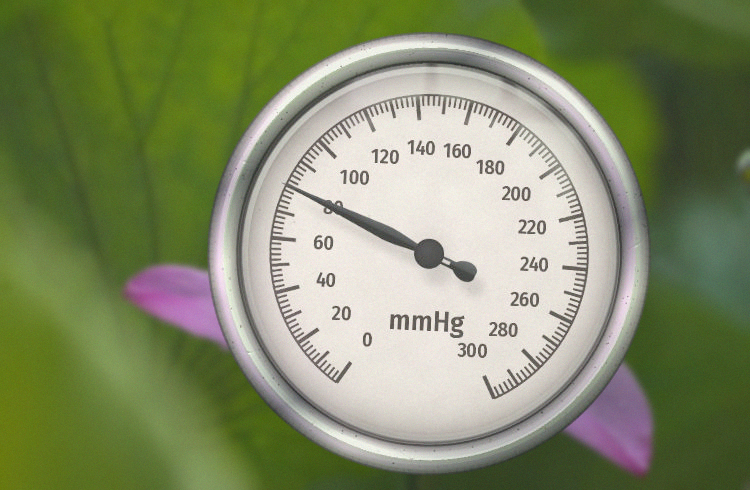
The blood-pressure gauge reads 80; mmHg
